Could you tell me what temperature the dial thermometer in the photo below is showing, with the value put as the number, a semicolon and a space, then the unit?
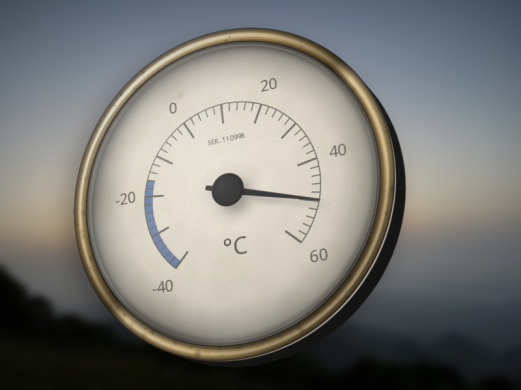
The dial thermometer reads 50; °C
